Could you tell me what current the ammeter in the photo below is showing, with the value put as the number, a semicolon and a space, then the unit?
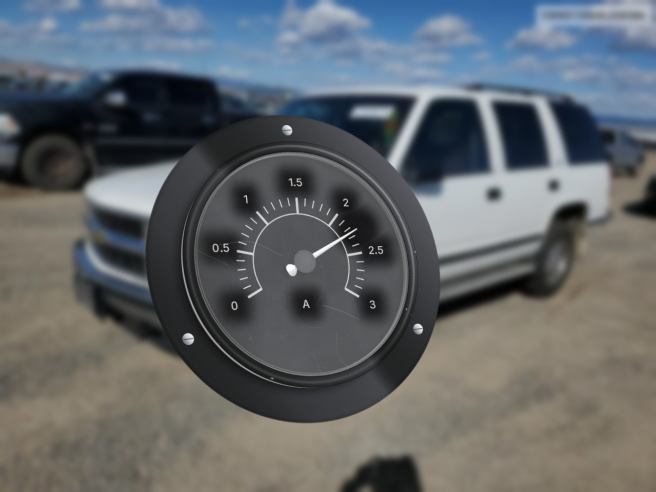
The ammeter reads 2.25; A
